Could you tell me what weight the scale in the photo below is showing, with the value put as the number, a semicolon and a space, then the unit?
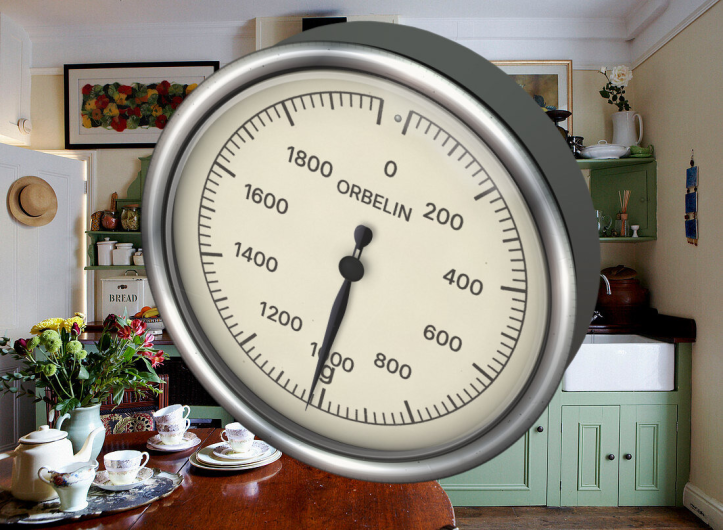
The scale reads 1020; g
